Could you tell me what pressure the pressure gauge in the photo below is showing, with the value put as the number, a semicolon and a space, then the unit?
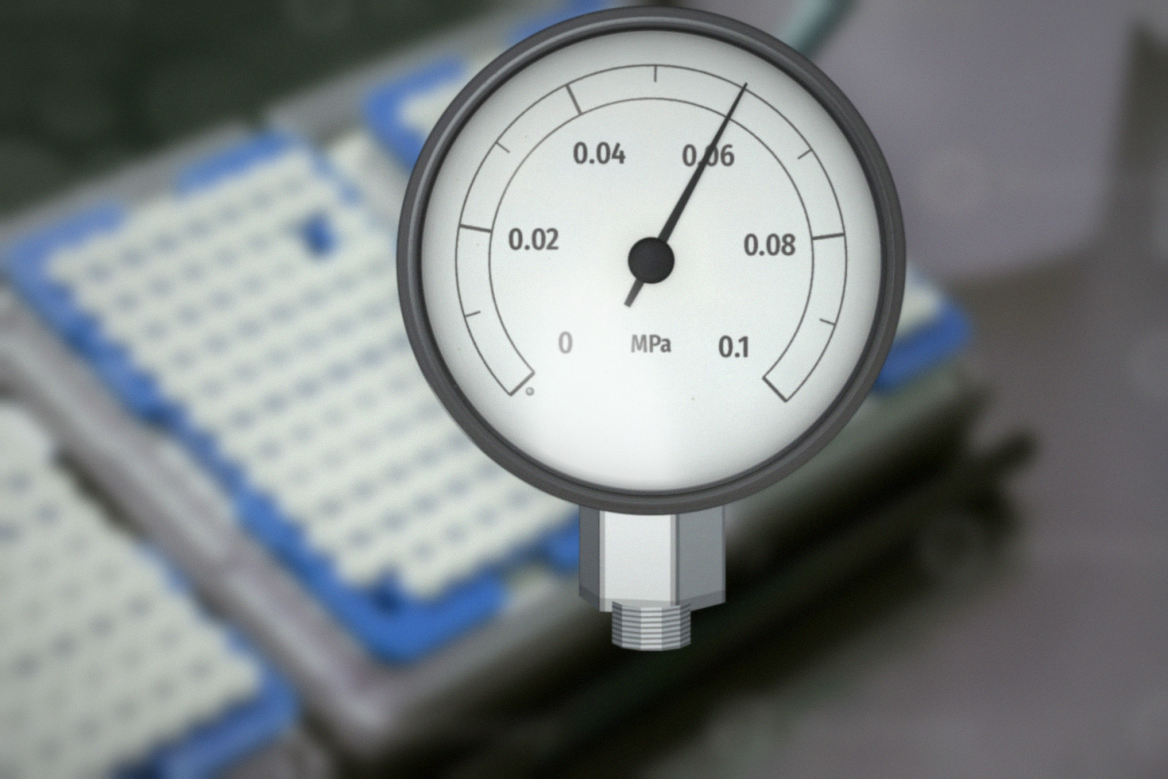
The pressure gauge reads 0.06; MPa
